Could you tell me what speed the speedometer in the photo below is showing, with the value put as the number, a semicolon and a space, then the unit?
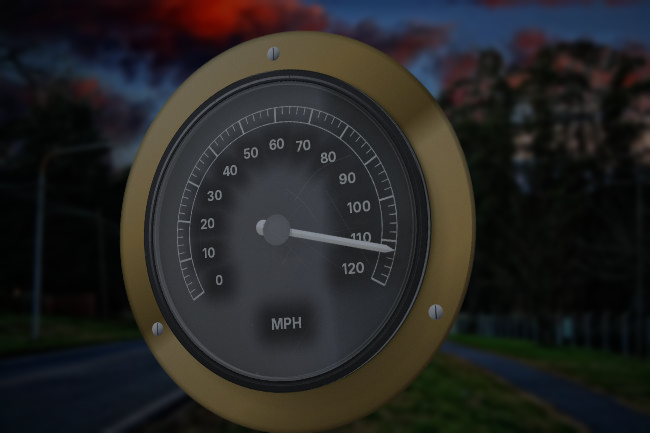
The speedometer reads 112; mph
